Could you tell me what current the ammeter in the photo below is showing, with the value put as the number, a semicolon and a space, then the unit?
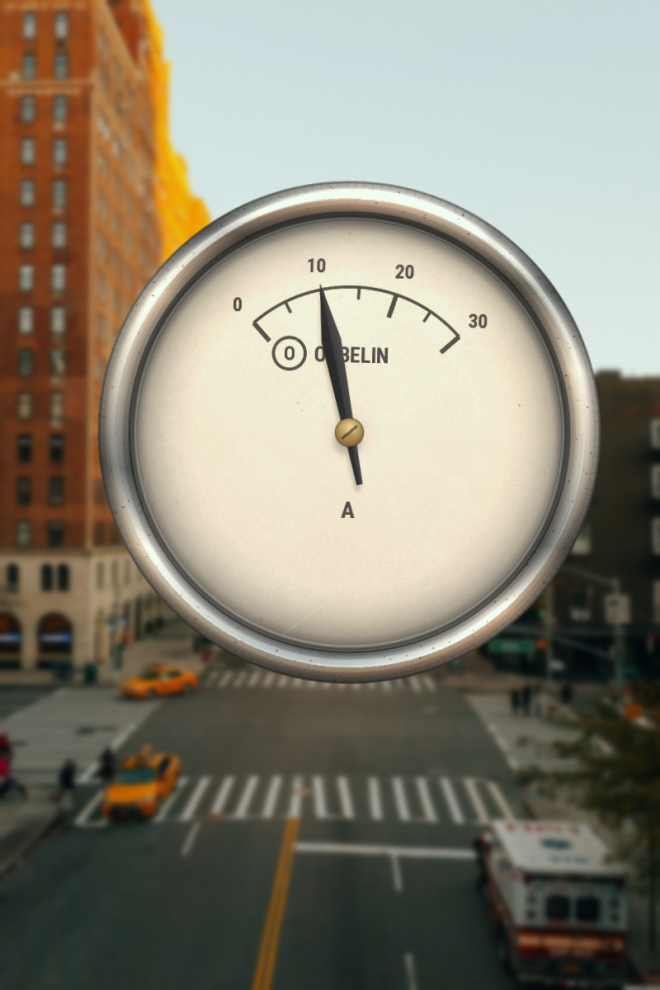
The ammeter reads 10; A
